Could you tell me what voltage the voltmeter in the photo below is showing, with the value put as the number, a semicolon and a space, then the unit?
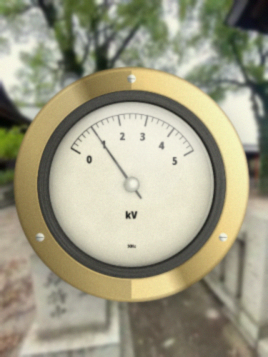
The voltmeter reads 1; kV
